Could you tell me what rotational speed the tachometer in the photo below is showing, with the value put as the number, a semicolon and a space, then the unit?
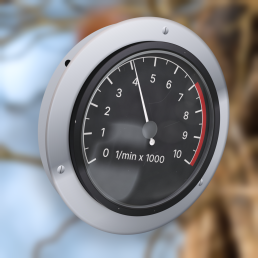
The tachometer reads 4000; rpm
